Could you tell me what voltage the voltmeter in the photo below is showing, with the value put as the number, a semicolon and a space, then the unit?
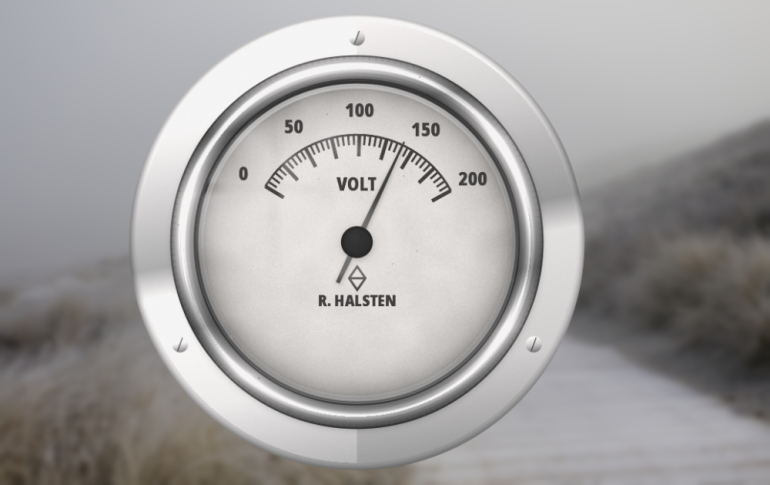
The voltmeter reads 140; V
